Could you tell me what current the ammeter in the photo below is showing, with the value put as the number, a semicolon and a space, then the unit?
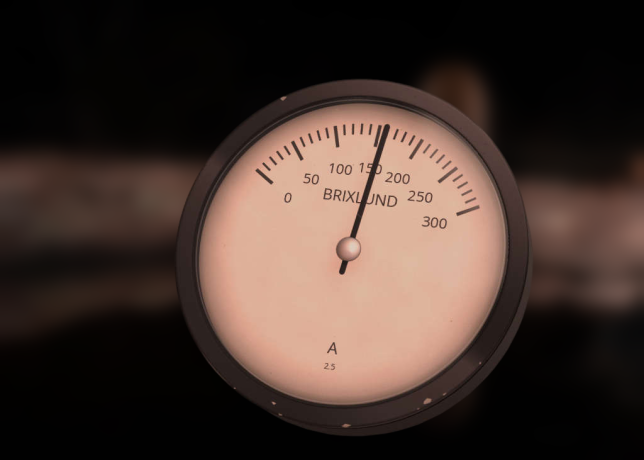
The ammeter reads 160; A
